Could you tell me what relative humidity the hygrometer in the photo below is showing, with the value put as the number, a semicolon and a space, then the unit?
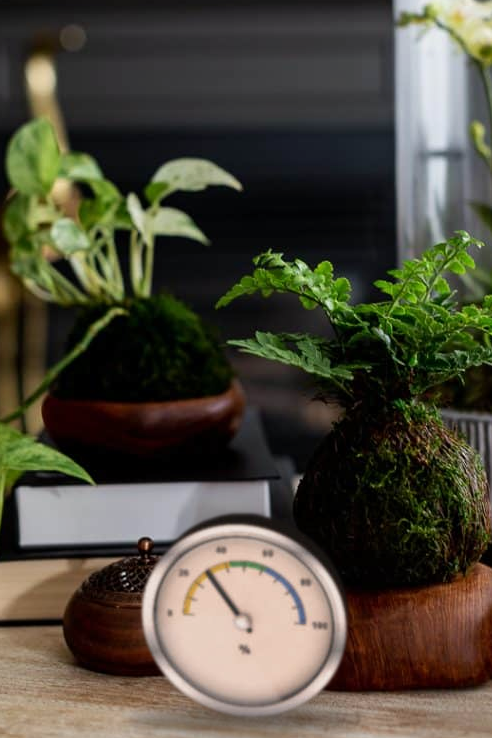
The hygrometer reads 30; %
